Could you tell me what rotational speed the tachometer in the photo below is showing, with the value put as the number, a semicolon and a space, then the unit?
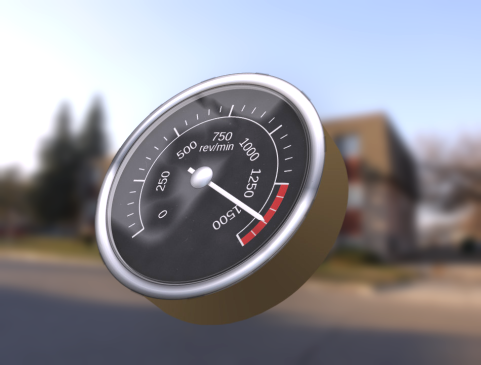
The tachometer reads 1400; rpm
